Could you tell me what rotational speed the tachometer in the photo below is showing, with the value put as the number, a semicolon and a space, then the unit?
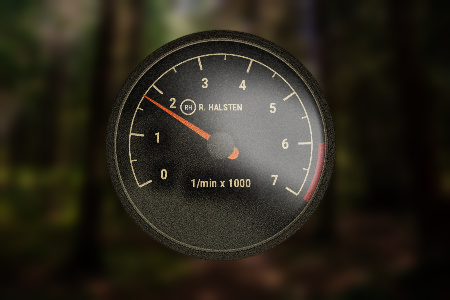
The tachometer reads 1750; rpm
